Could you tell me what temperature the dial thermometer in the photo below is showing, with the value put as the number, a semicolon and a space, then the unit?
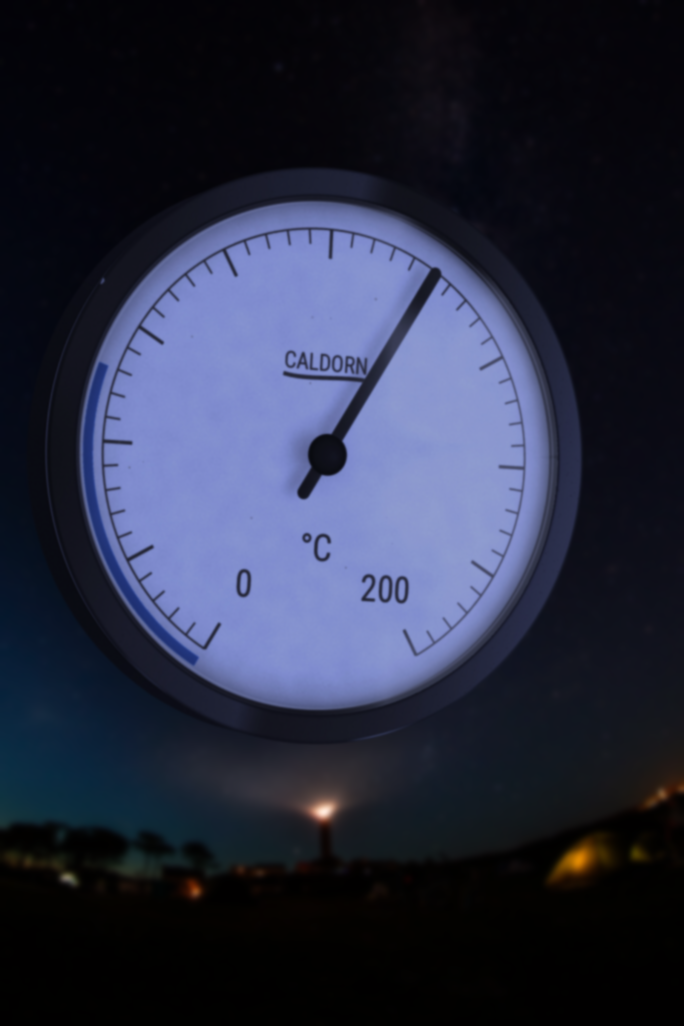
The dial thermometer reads 120; °C
